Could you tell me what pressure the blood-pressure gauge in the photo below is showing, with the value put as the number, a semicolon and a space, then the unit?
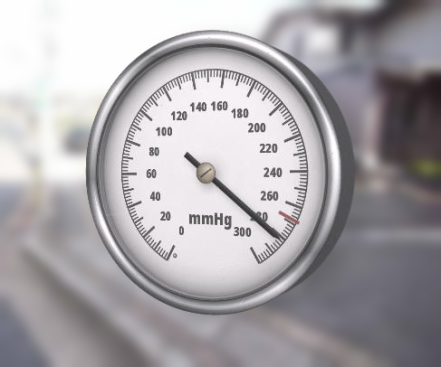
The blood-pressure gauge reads 280; mmHg
